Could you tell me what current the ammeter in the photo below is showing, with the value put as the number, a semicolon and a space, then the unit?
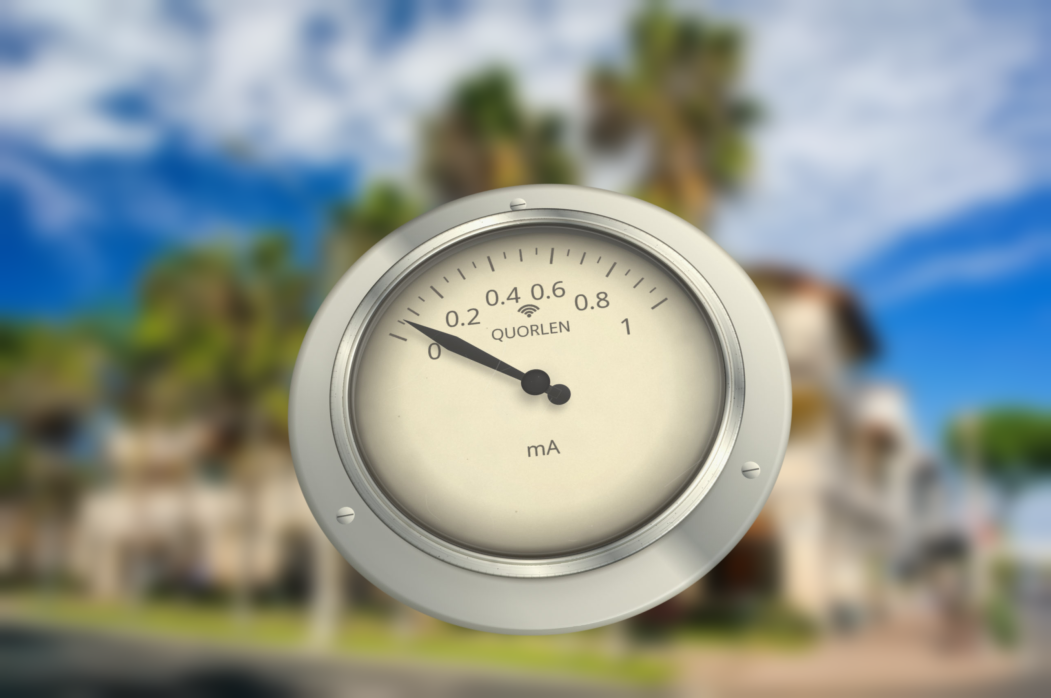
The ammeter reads 0.05; mA
